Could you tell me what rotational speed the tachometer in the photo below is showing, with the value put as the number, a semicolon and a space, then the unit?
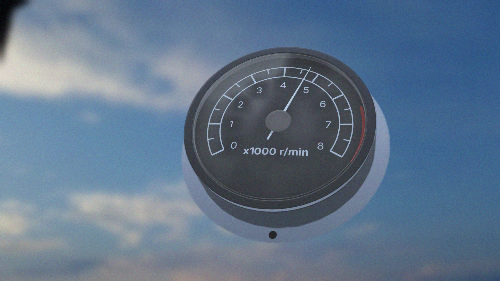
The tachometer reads 4750; rpm
